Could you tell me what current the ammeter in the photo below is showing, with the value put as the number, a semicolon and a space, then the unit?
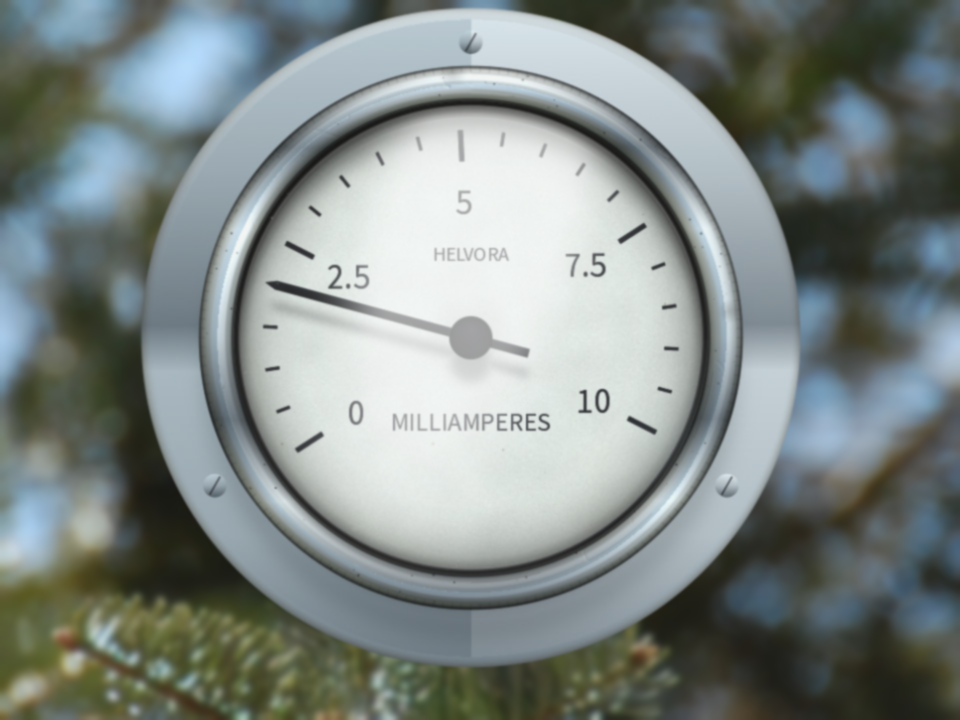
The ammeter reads 2; mA
